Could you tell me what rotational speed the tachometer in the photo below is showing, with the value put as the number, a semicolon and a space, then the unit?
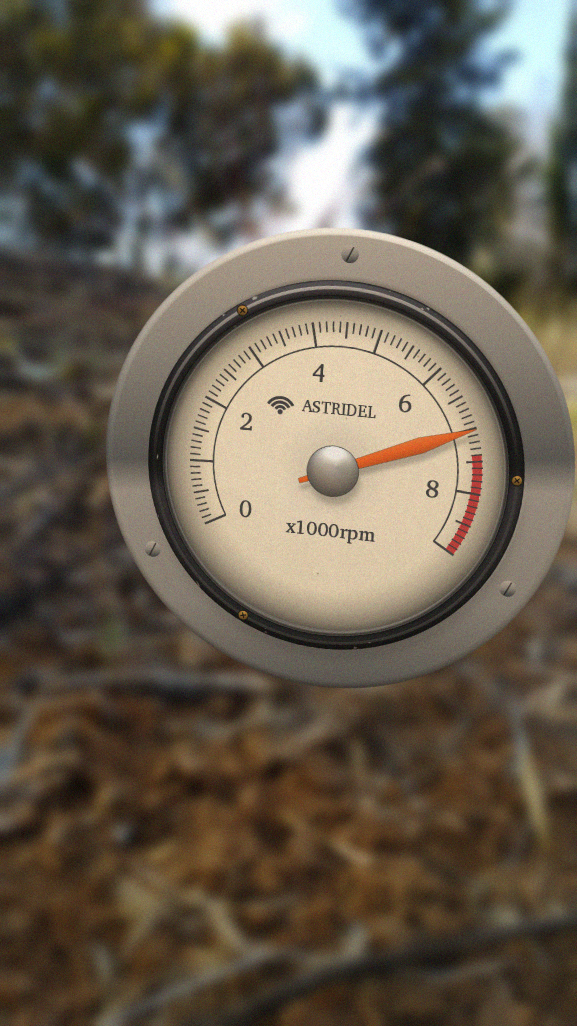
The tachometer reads 7000; rpm
